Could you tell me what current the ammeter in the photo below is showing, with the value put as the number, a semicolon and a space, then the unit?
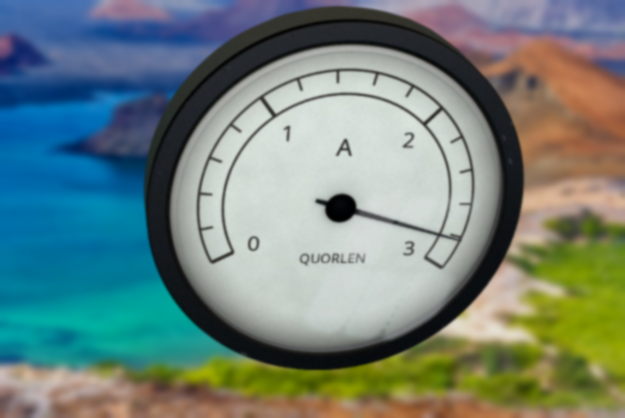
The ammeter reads 2.8; A
